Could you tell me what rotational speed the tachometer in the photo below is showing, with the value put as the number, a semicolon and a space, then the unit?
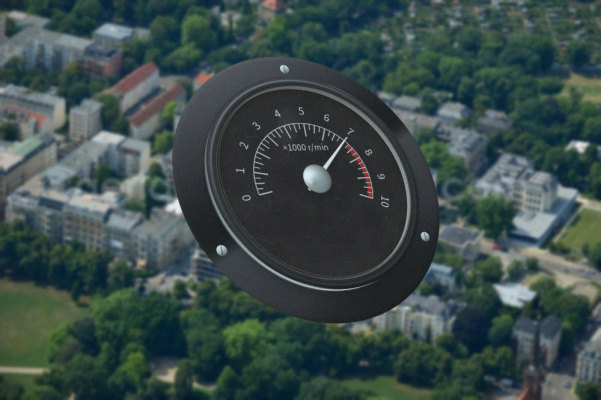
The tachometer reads 7000; rpm
